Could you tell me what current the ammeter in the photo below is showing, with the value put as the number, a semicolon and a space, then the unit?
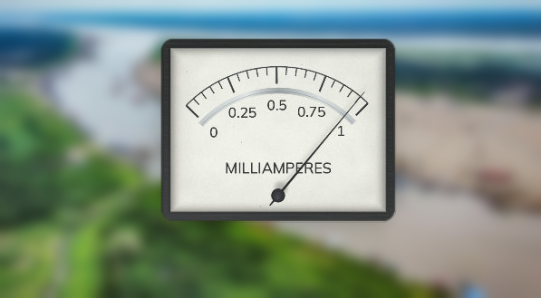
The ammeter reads 0.95; mA
